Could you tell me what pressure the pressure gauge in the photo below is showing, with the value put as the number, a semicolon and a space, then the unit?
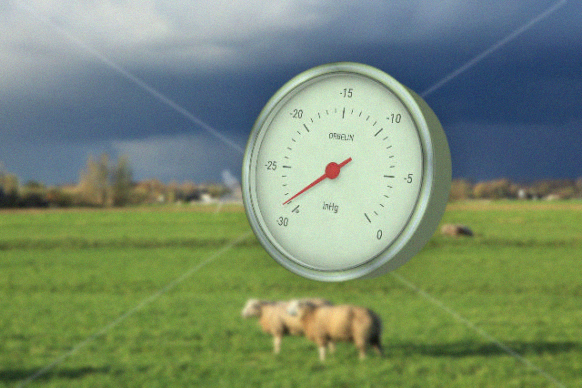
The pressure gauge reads -29; inHg
